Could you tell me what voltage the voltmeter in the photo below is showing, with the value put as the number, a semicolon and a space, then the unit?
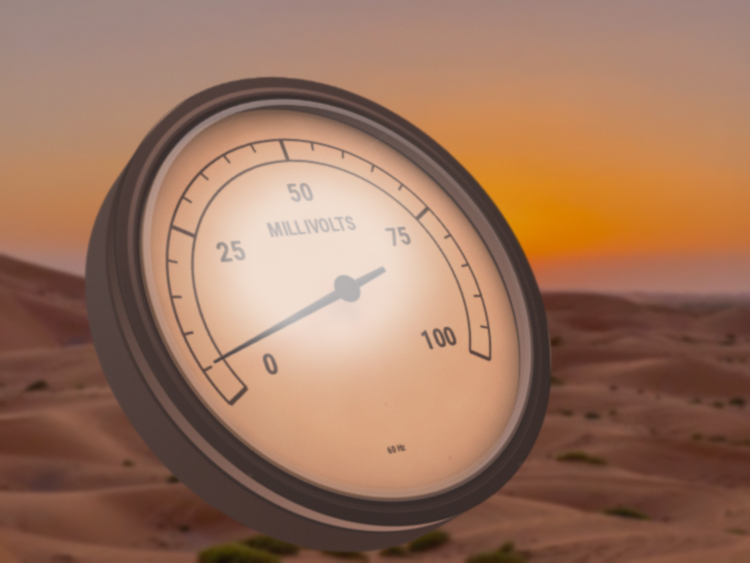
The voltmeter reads 5; mV
